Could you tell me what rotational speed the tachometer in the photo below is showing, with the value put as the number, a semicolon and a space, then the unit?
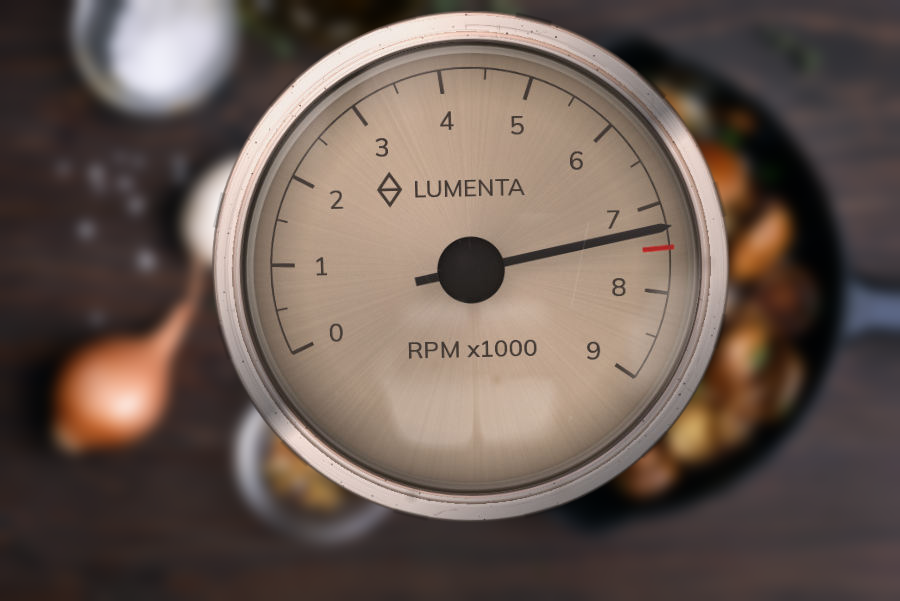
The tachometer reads 7250; rpm
